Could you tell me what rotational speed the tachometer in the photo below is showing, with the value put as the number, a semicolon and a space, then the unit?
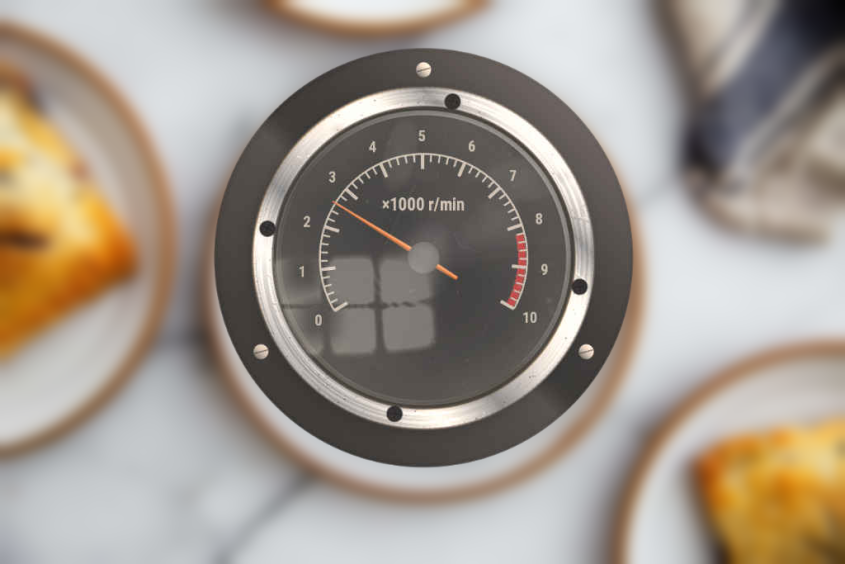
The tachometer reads 2600; rpm
